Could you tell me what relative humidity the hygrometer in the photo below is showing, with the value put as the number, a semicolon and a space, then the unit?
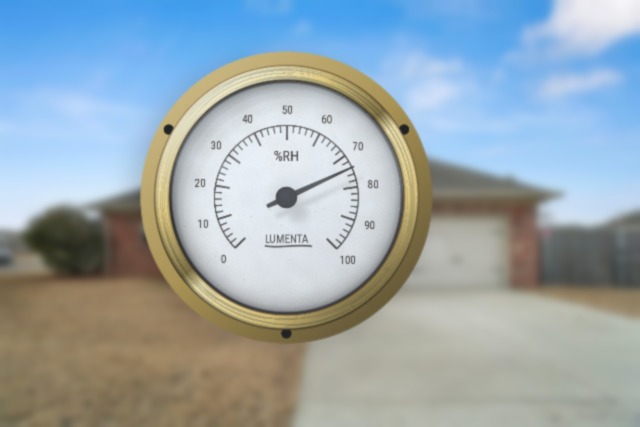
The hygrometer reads 74; %
